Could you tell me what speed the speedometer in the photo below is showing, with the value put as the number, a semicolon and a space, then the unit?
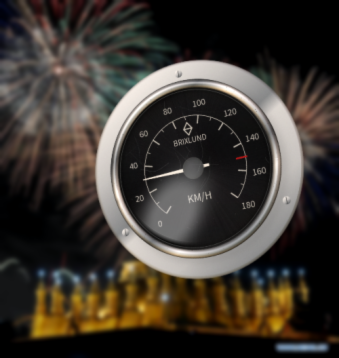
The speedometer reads 30; km/h
